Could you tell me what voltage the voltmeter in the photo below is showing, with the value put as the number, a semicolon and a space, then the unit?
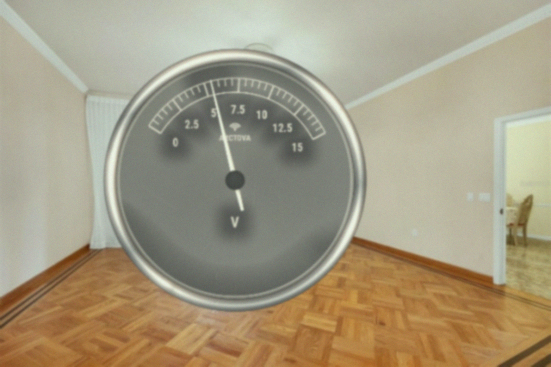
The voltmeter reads 5.5; V
